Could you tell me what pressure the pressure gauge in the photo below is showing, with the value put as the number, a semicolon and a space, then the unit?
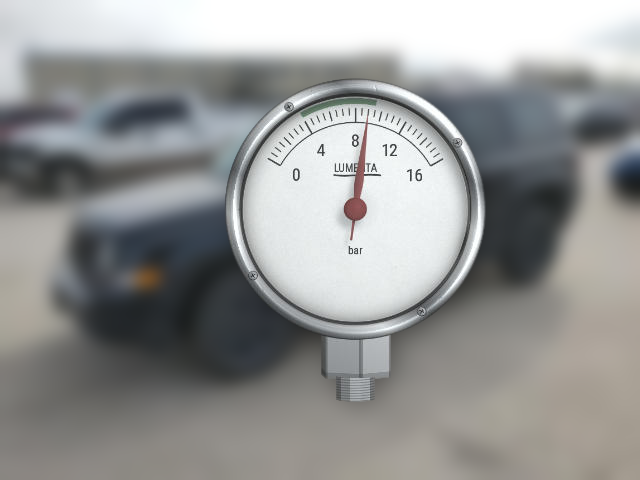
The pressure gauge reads 9; bar
